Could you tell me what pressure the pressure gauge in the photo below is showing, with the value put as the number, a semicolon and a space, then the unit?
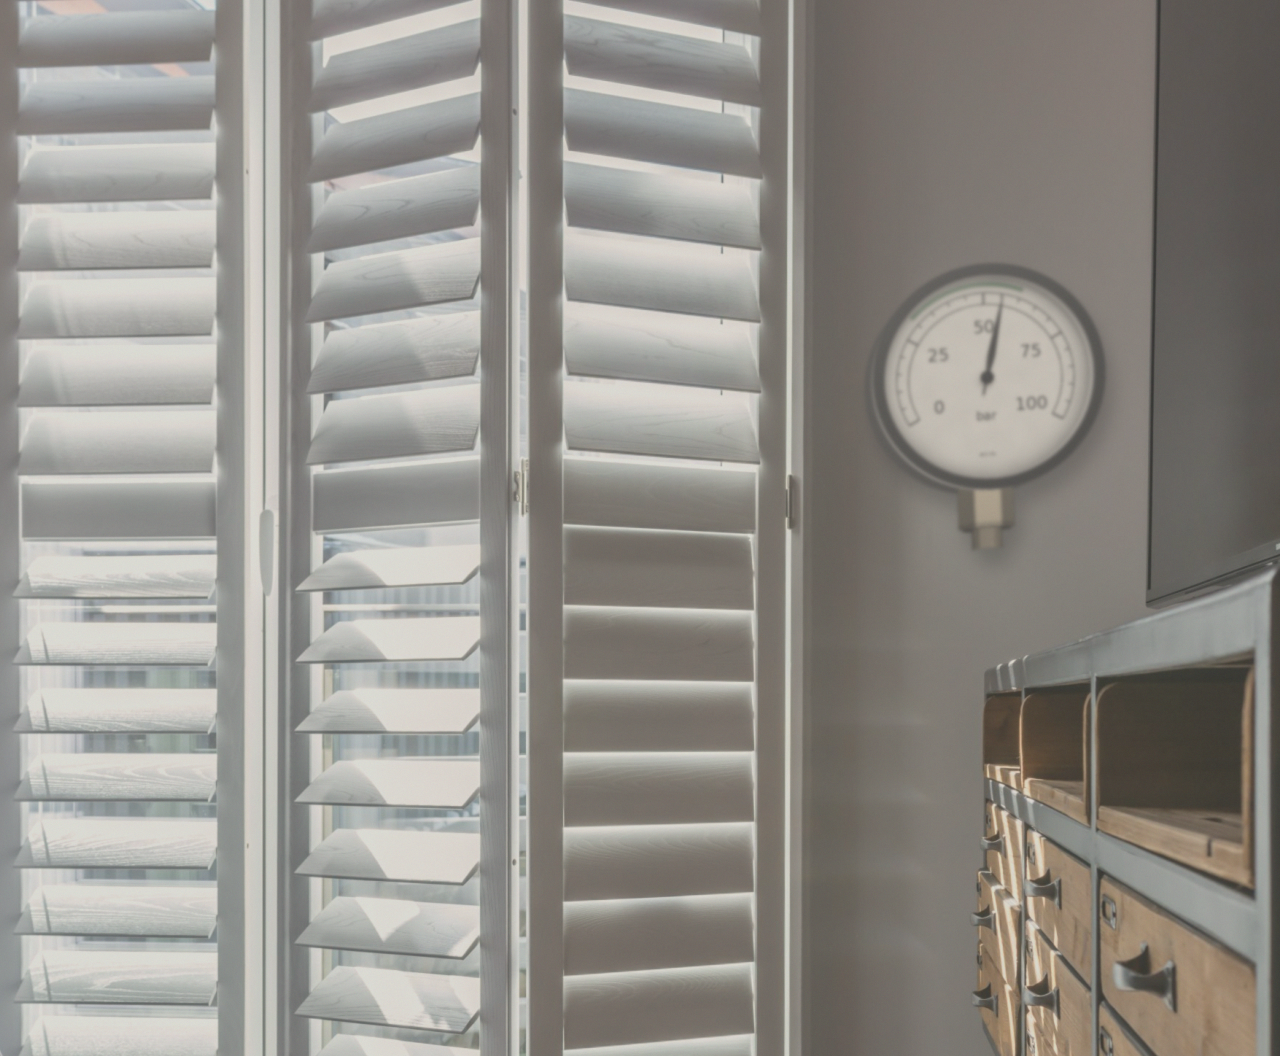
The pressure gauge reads 55; bar
